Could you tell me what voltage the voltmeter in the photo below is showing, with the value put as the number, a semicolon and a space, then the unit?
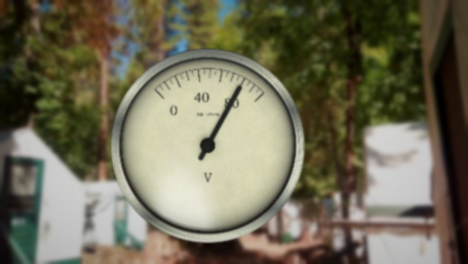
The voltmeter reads 80; V
